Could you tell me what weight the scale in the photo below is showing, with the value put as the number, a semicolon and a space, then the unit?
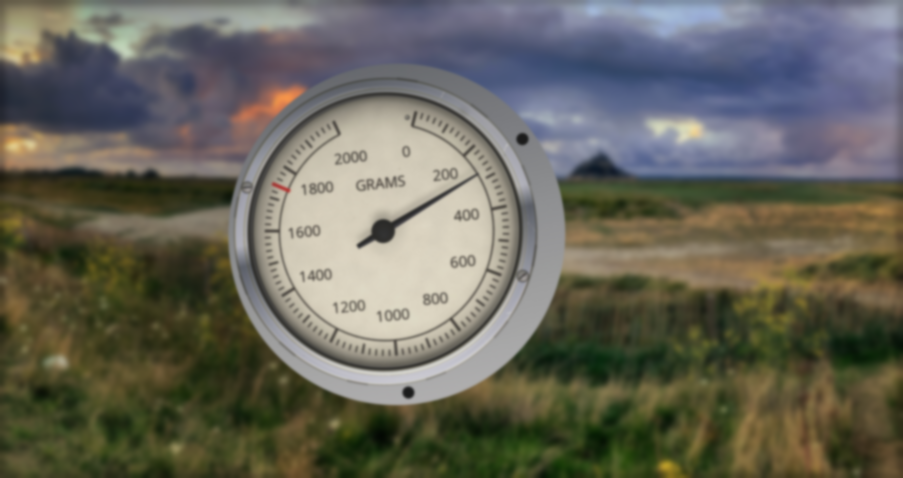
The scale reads 280; g
